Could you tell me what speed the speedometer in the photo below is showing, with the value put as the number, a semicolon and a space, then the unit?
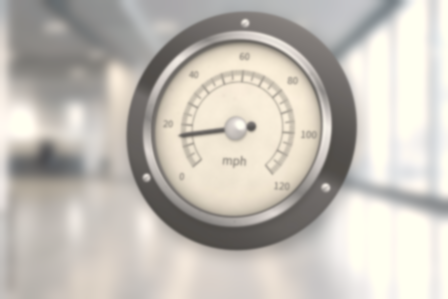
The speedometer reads 15; mph
